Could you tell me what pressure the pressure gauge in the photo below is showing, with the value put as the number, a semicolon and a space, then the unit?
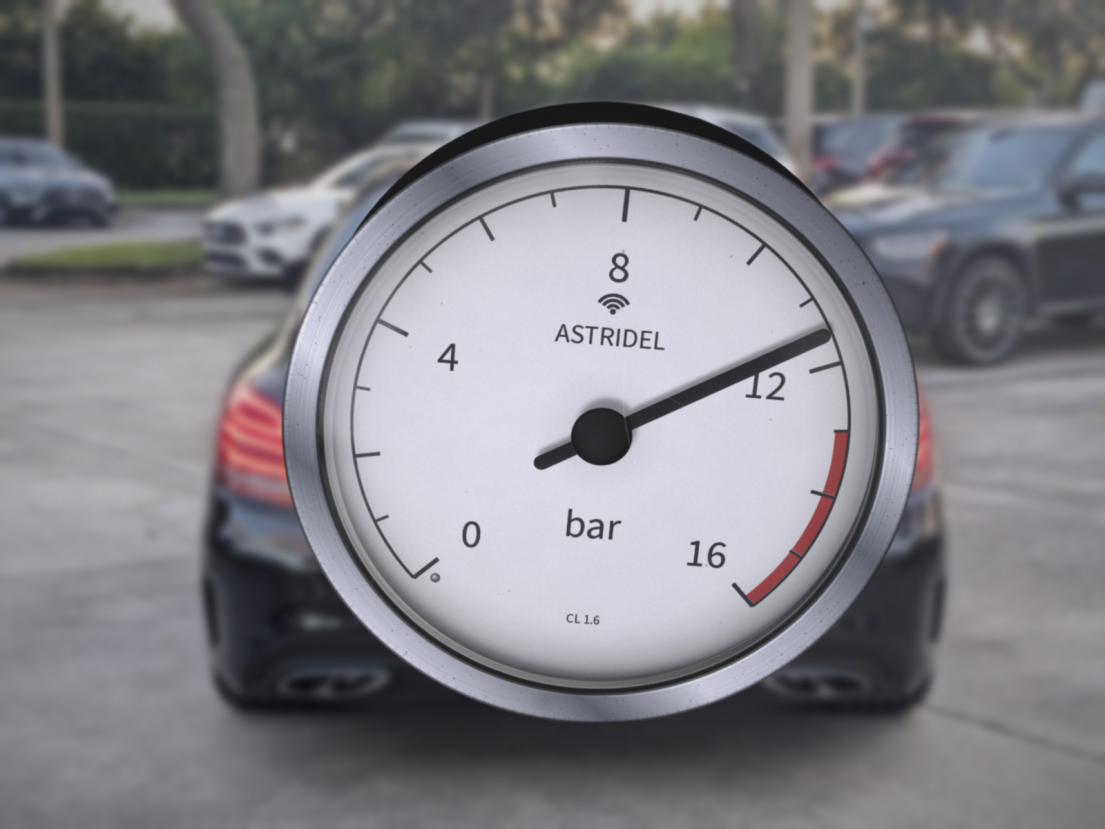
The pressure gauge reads 11.5; bar
